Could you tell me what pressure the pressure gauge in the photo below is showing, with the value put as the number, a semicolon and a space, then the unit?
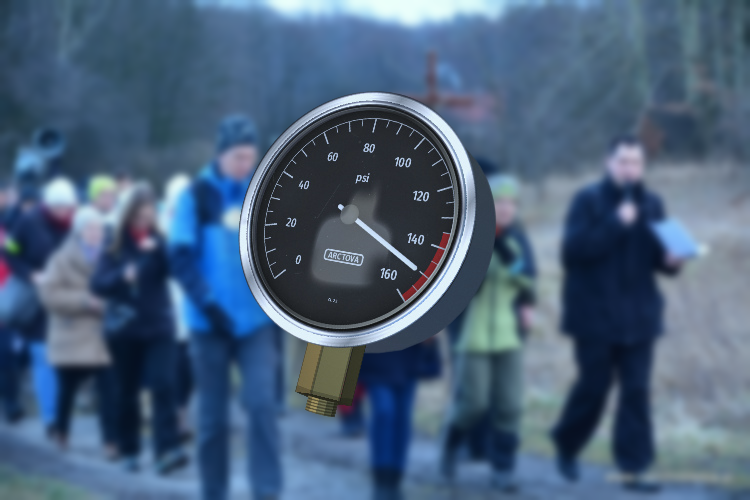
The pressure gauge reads 150; psi
